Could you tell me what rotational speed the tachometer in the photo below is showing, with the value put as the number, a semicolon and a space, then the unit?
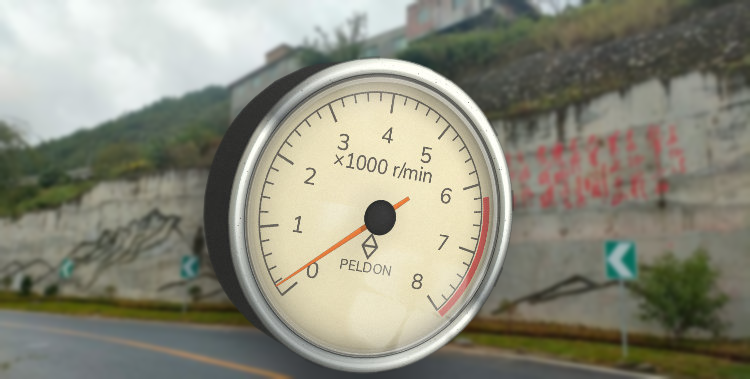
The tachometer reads 200; rpm
